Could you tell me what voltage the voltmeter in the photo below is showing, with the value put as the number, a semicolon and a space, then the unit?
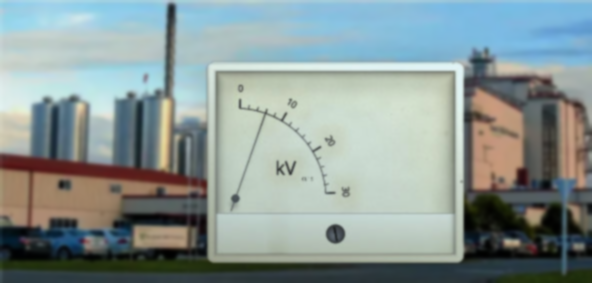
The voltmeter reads 6; kV
